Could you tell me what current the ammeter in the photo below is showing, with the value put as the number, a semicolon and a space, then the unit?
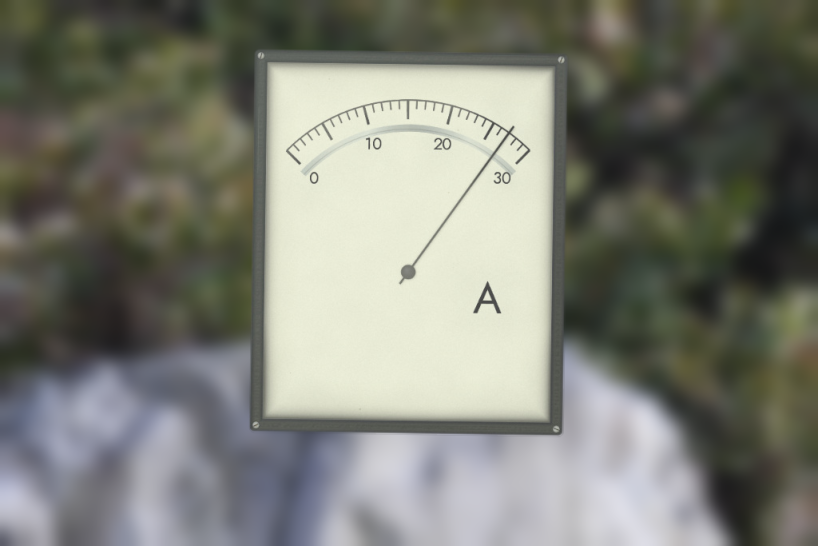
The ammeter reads 27; A
